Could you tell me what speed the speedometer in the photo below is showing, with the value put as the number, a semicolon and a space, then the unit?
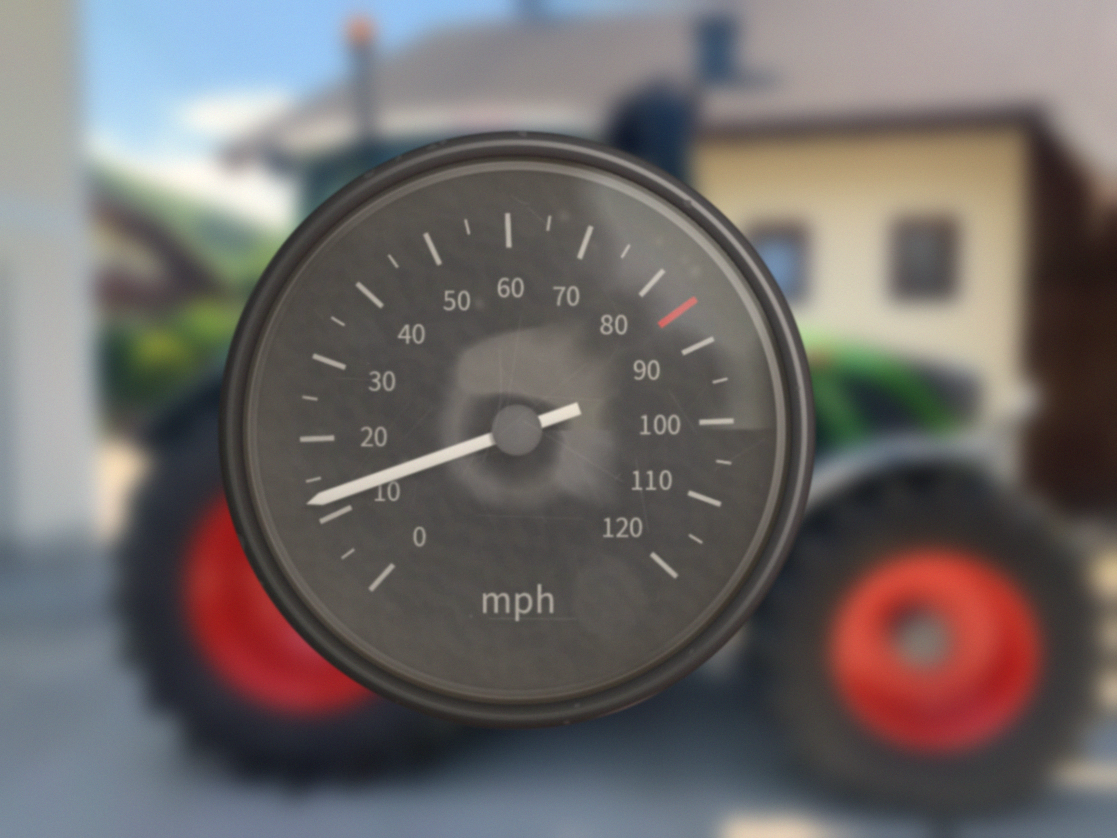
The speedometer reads 12.5; mph
